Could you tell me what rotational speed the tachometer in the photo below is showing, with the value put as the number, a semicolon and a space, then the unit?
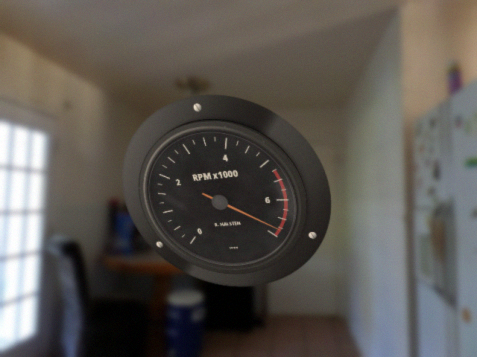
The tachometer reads 6750; rpm
